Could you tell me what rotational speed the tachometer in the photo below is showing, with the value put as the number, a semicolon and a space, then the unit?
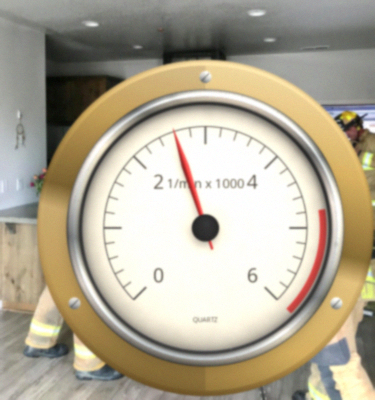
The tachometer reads 2600; rpm
